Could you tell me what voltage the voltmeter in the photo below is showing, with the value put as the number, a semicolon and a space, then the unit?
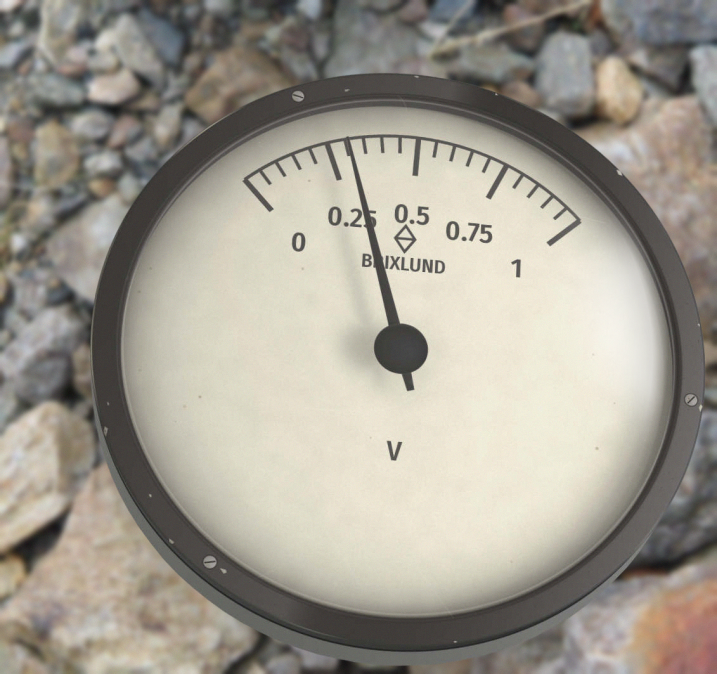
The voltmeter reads 0.3; V
